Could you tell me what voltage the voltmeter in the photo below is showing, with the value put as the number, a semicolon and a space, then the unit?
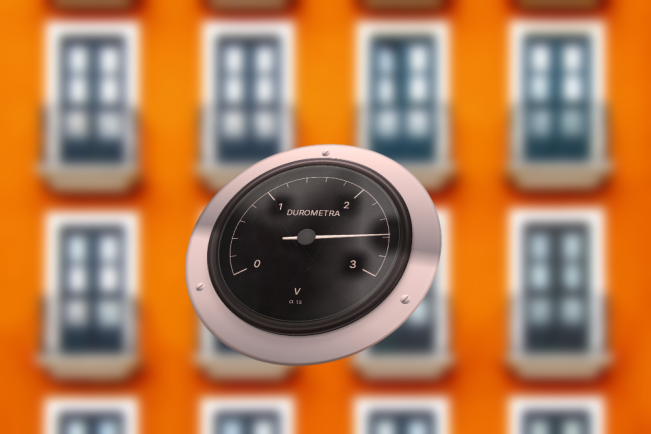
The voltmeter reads 2.6; V
